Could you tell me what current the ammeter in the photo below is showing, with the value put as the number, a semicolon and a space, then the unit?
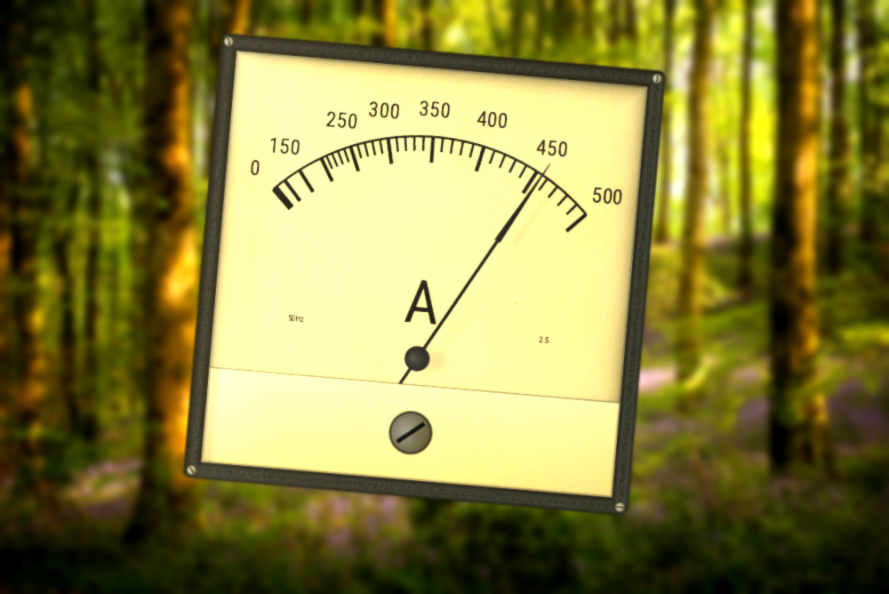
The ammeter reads 455; A
